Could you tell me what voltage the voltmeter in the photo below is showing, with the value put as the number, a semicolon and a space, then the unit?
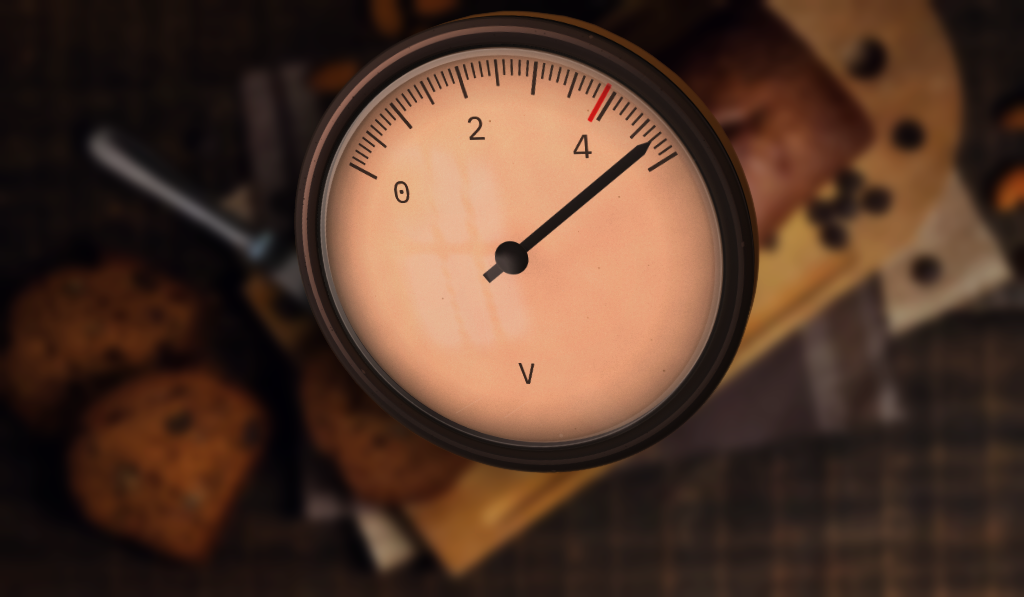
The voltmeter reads 4.7; V
